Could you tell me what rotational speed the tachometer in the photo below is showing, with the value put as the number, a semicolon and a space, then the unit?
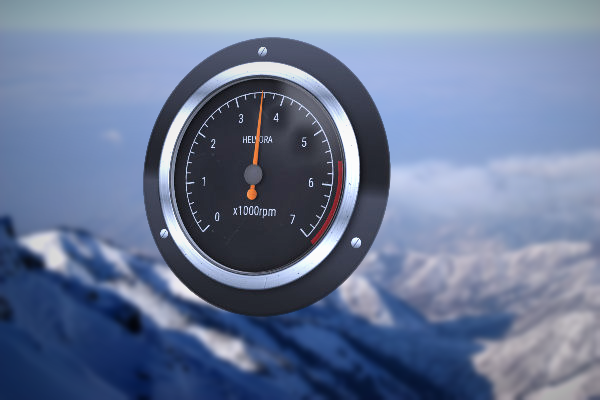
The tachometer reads 3600; rpm
